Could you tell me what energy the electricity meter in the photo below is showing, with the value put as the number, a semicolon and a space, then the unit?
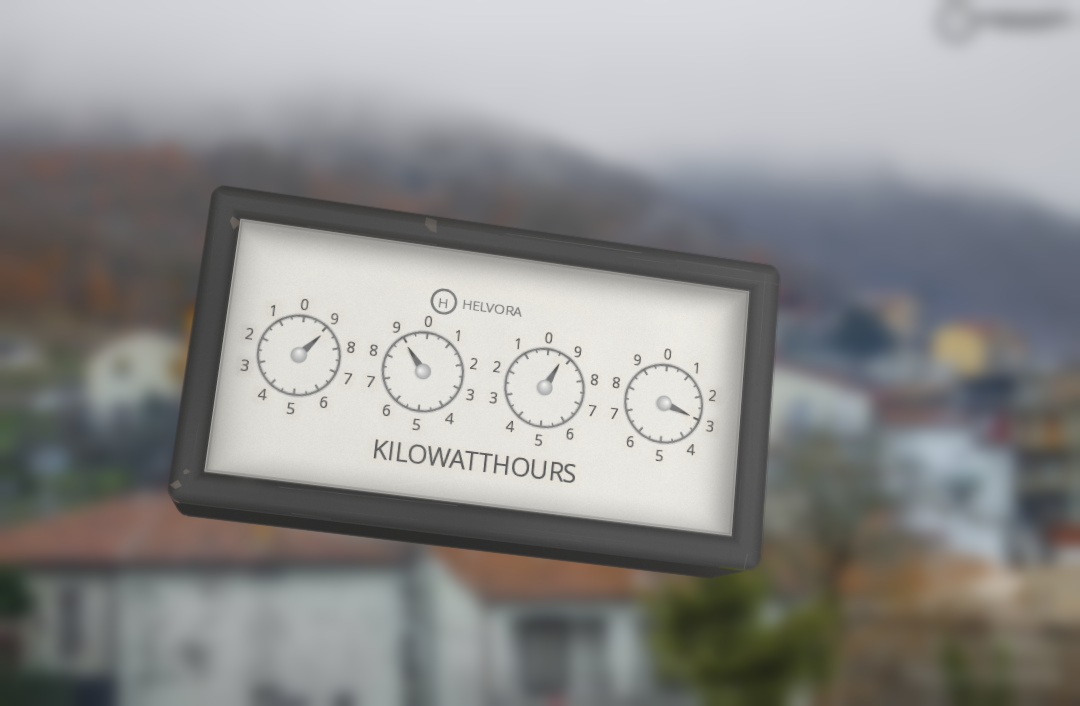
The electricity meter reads 8893; kWh
